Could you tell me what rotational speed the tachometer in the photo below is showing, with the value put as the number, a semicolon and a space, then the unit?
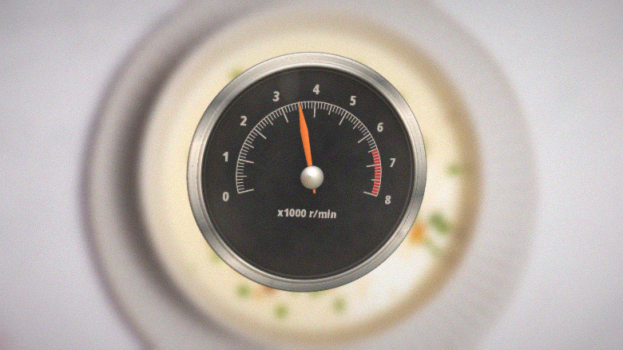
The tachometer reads 3500; rpm
